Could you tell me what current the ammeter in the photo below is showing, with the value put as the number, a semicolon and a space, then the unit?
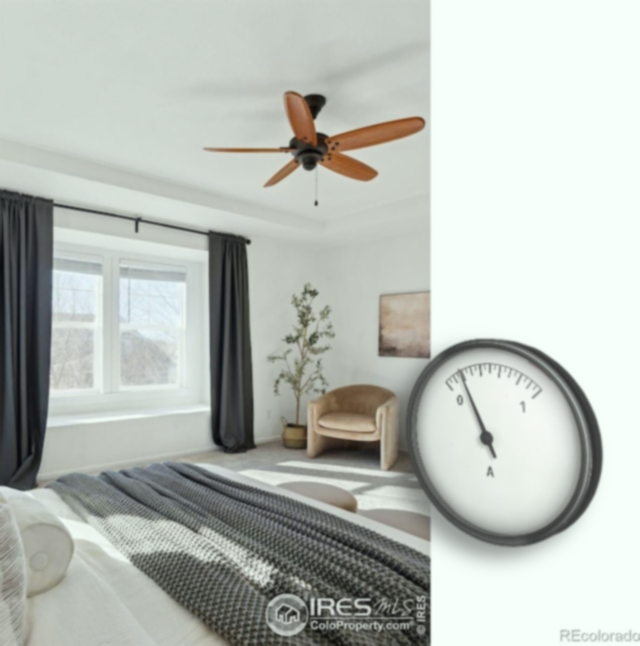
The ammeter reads 0.2; A
